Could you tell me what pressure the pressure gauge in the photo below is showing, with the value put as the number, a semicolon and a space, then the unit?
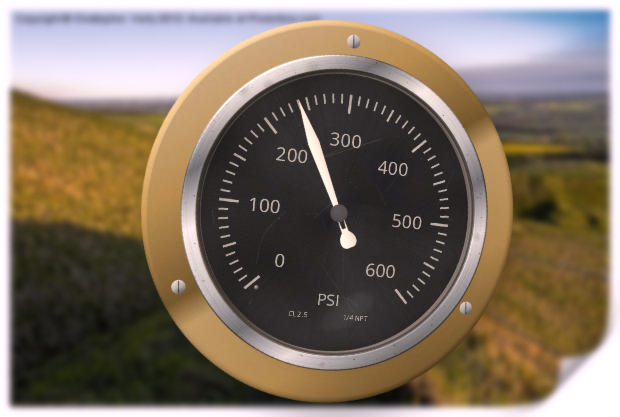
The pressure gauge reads 240; psi
